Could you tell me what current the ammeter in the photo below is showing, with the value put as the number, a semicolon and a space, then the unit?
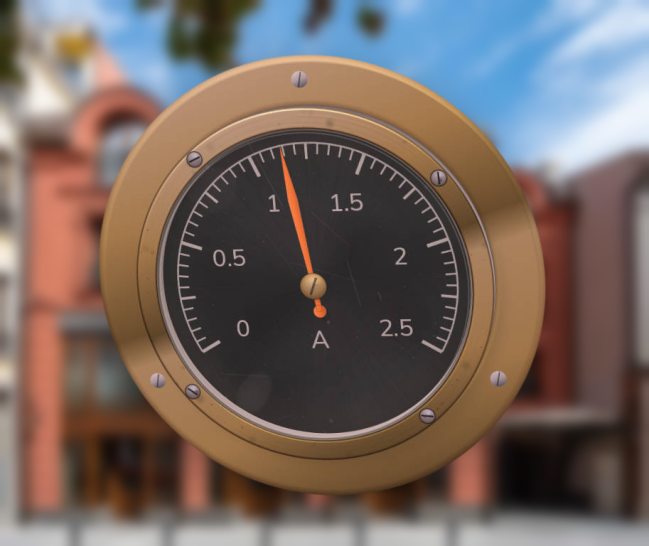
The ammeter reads 1.15; A
